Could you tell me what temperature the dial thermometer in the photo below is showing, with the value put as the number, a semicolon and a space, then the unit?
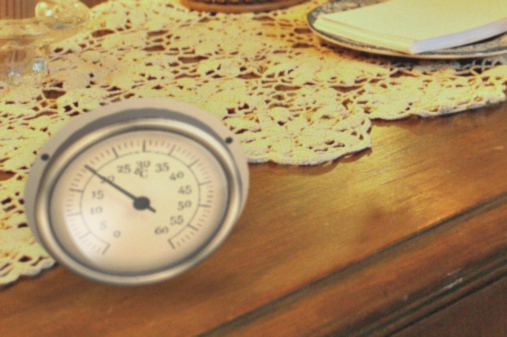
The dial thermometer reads 20; °C
